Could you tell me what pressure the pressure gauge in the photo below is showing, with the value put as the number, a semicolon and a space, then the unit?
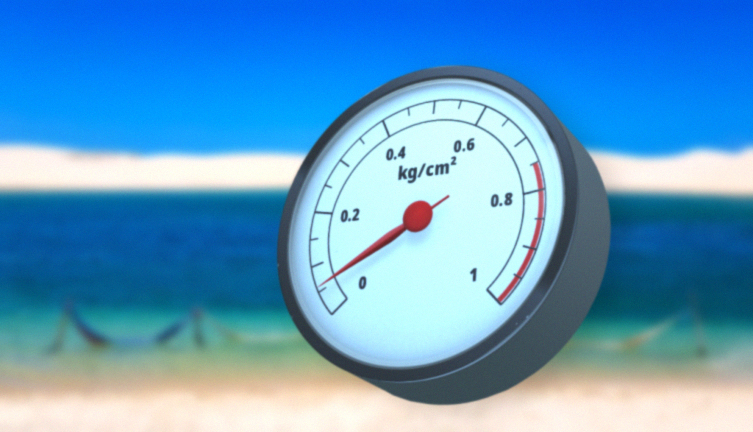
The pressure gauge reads 0.05; kg/cm²
